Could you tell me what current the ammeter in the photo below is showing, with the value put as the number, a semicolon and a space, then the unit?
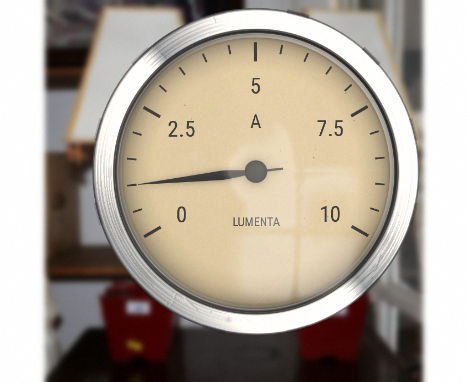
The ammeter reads 1; A
